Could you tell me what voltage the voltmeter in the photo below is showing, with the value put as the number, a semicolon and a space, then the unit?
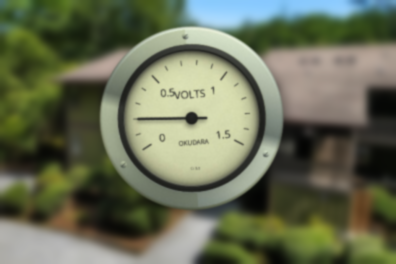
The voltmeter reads 0.2; V
